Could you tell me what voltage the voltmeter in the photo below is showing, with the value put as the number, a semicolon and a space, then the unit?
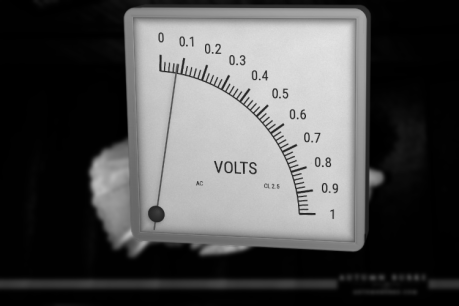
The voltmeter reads 0.08; V
